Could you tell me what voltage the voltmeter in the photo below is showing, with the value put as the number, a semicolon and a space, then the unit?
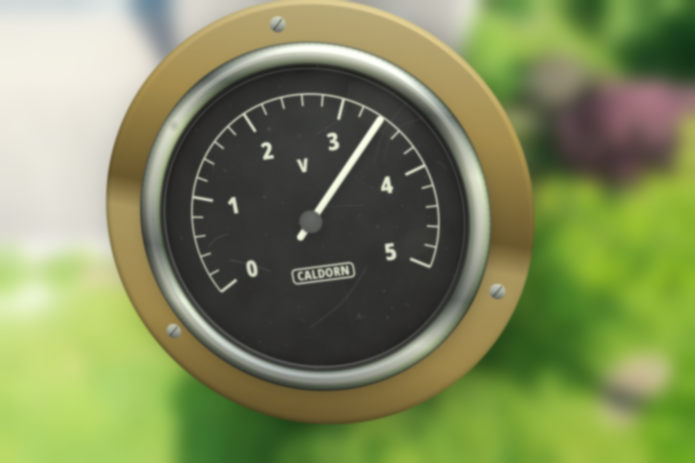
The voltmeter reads 3.4; V
